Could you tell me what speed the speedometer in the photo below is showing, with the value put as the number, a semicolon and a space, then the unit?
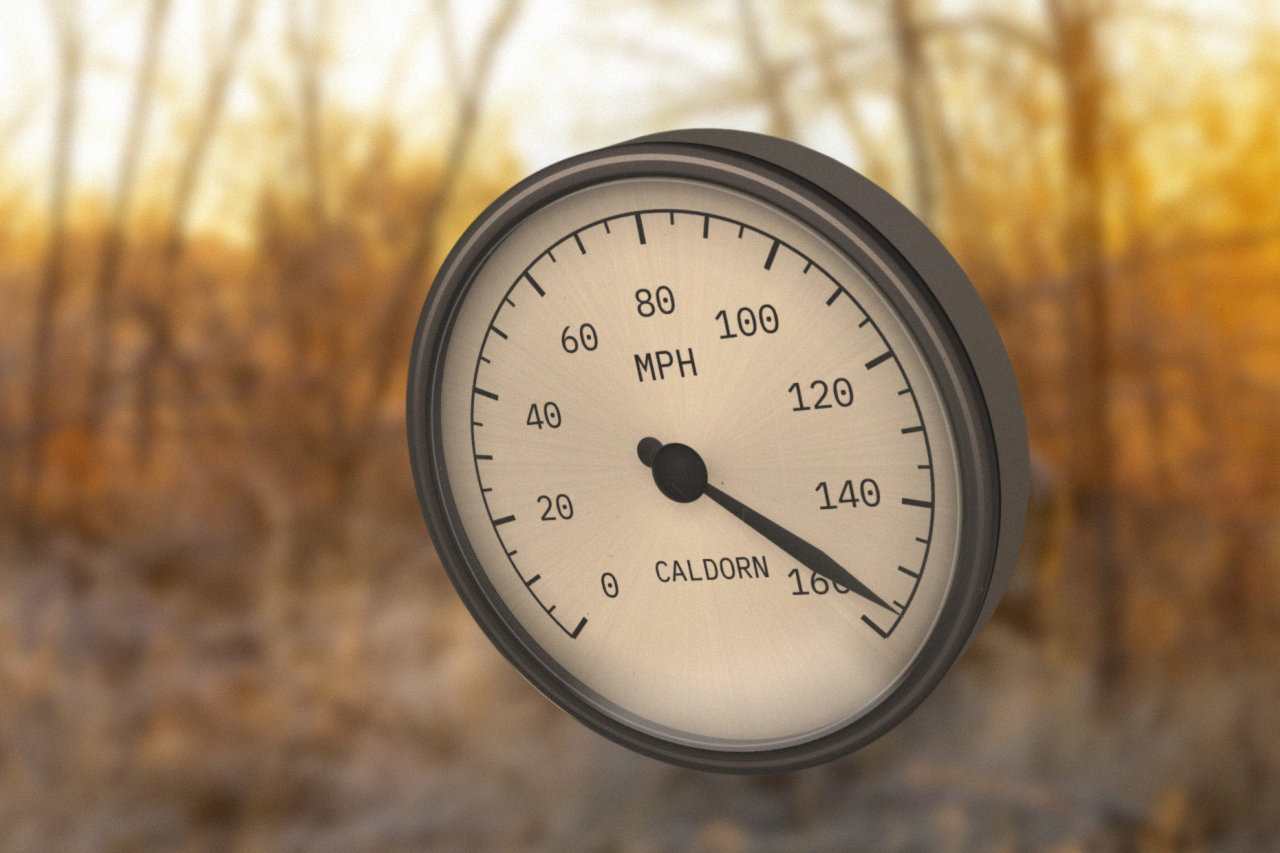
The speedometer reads 155; mph
